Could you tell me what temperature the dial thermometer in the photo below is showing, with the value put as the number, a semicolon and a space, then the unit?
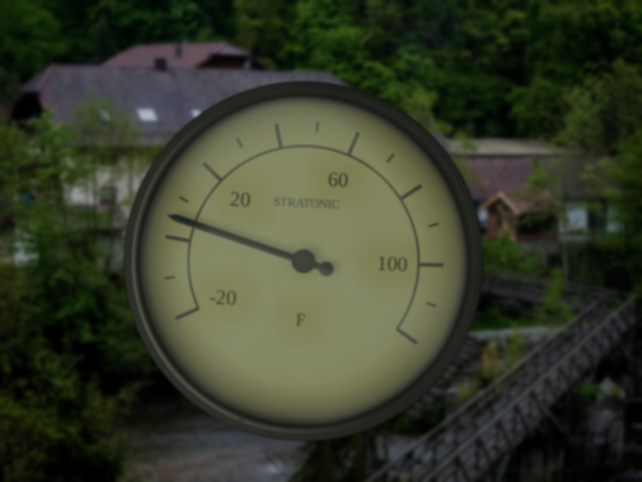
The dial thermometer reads 5; °F
